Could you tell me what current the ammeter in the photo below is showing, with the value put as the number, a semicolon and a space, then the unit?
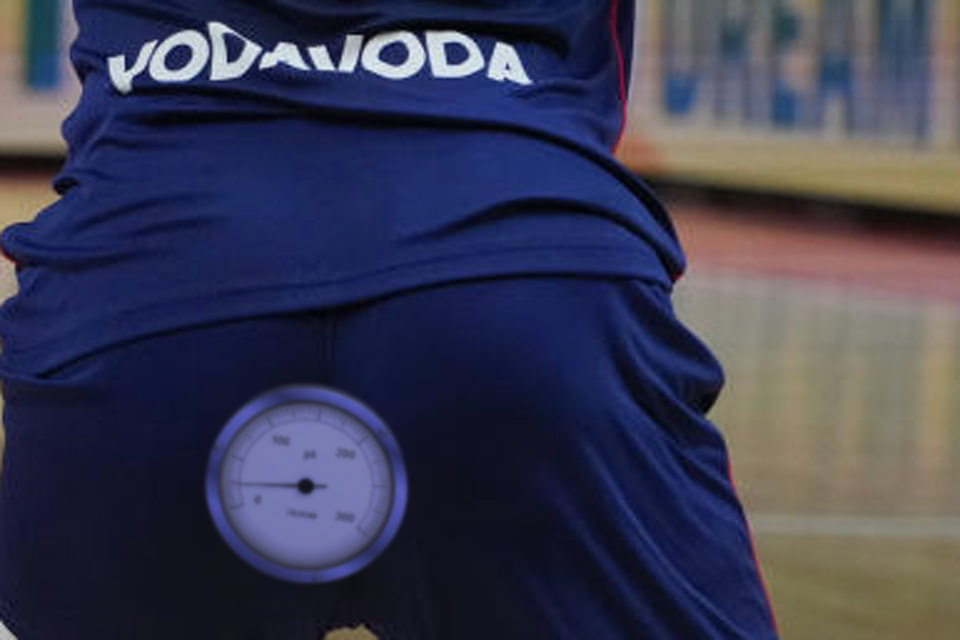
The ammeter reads 25; µA
